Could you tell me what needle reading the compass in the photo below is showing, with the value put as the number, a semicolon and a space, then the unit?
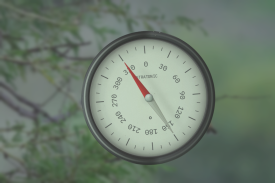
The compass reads 330; °
